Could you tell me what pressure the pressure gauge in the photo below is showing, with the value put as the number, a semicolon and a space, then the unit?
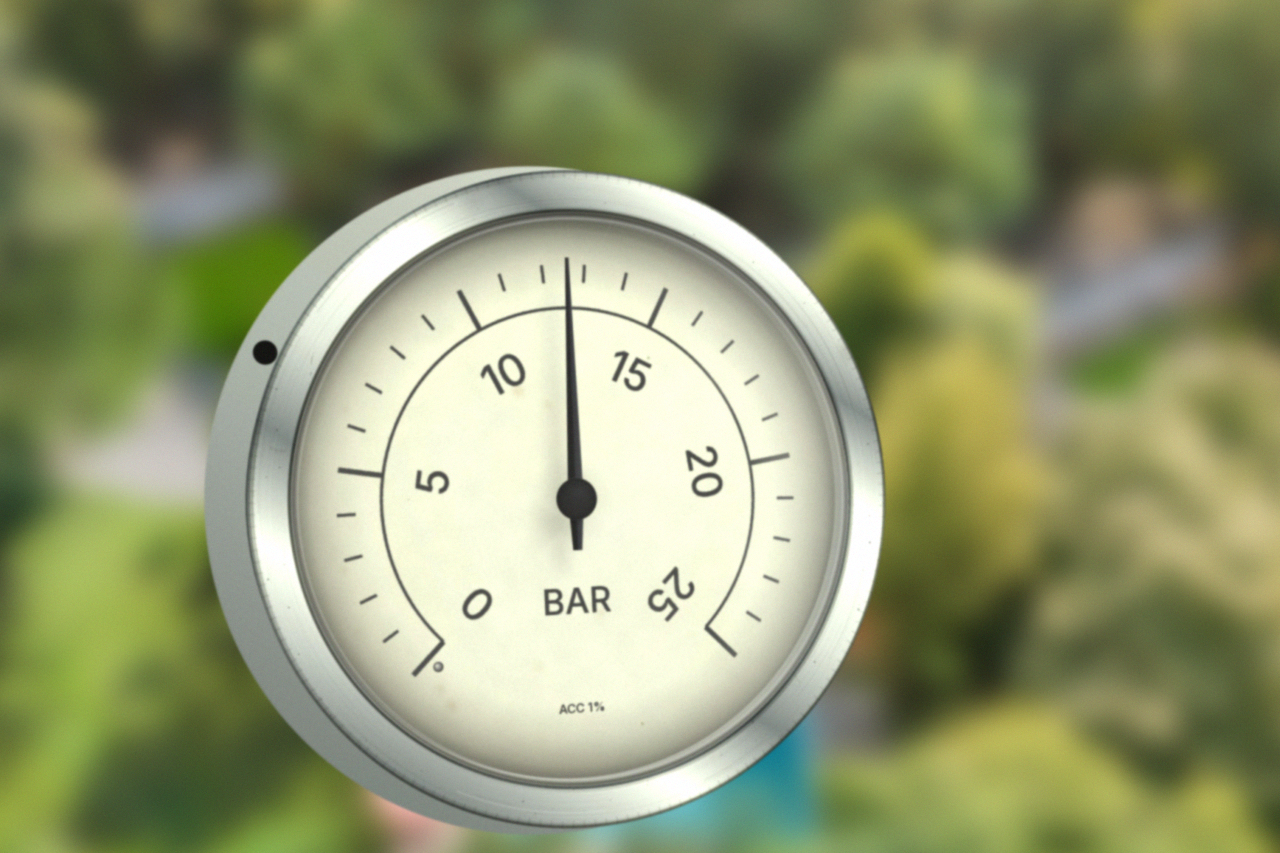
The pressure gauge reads 12.5; bar
